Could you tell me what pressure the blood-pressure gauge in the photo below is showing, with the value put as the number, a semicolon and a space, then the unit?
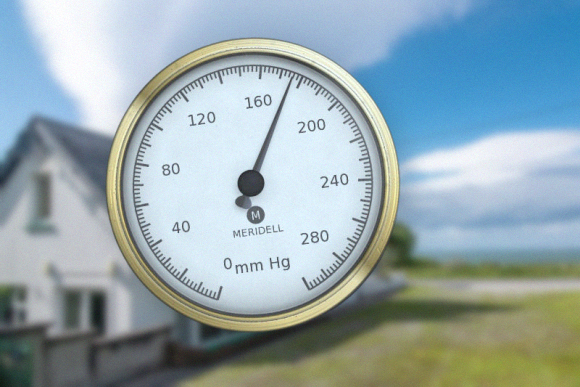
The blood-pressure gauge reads 176; mmHg
